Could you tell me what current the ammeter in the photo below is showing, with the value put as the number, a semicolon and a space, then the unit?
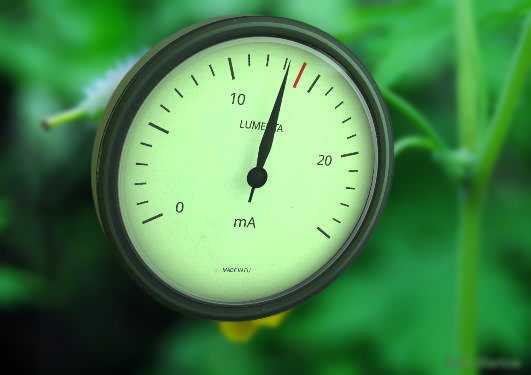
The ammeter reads 13; mA
